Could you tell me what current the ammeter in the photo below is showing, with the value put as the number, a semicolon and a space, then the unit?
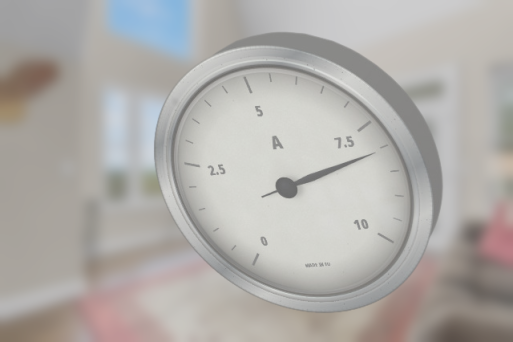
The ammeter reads 8; A
